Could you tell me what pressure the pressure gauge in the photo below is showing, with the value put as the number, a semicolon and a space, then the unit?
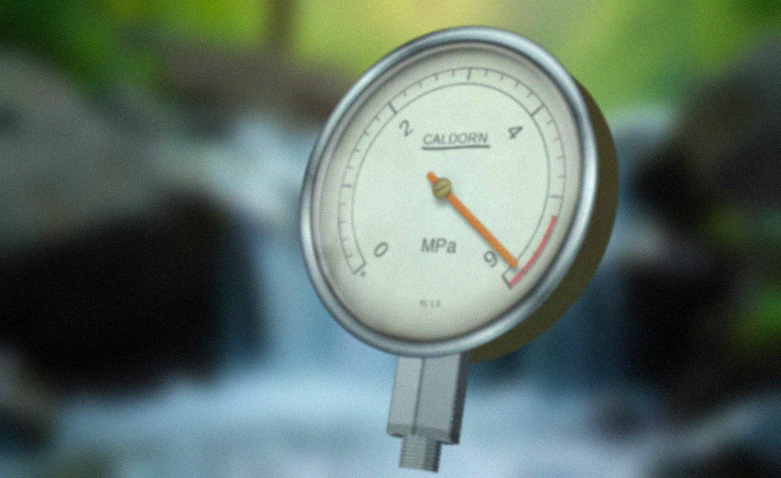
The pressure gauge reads 5.8; MPa
